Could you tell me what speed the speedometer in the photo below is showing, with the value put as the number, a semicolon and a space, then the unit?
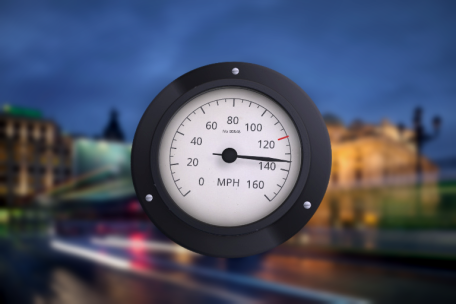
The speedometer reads 135; mph
